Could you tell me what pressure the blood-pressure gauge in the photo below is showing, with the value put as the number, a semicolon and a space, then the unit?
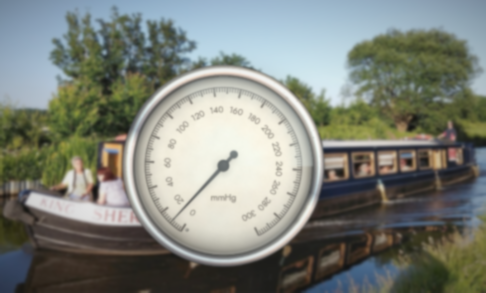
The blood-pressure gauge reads 10; mmHg
